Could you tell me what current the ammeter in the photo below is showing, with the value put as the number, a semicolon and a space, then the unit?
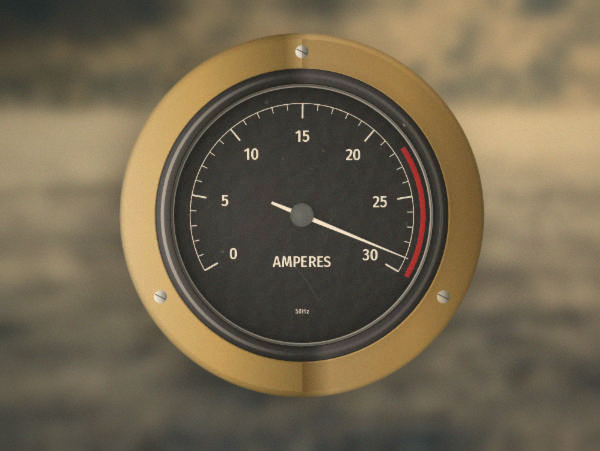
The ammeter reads 29; A
